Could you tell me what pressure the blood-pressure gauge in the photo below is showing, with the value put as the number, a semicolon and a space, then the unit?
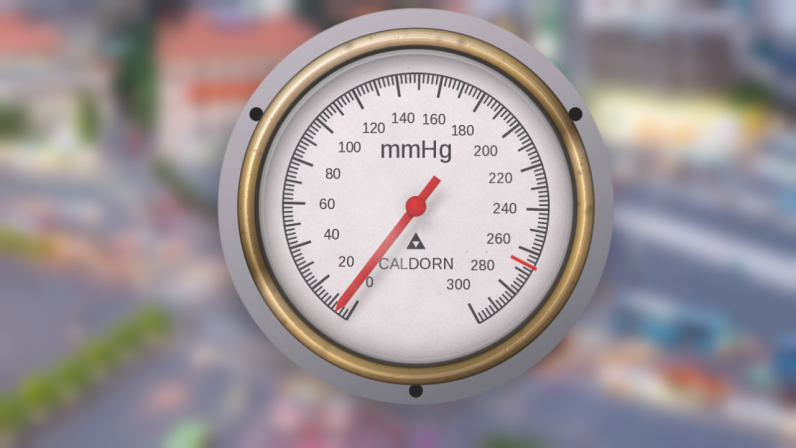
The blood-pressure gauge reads 6; mmHg
